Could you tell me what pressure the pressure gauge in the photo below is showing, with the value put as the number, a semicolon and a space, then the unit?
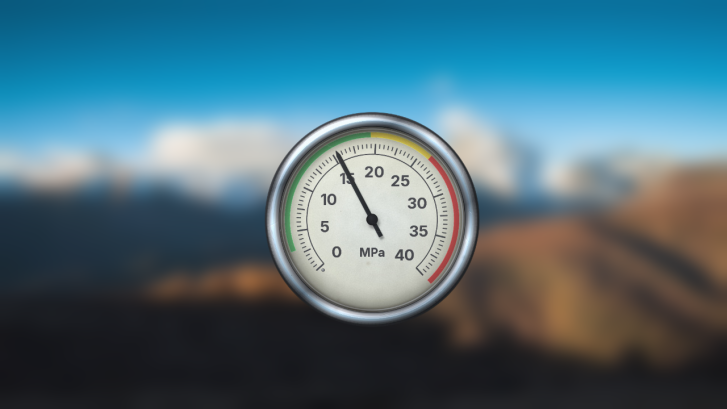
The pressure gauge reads 15.5; MPa
